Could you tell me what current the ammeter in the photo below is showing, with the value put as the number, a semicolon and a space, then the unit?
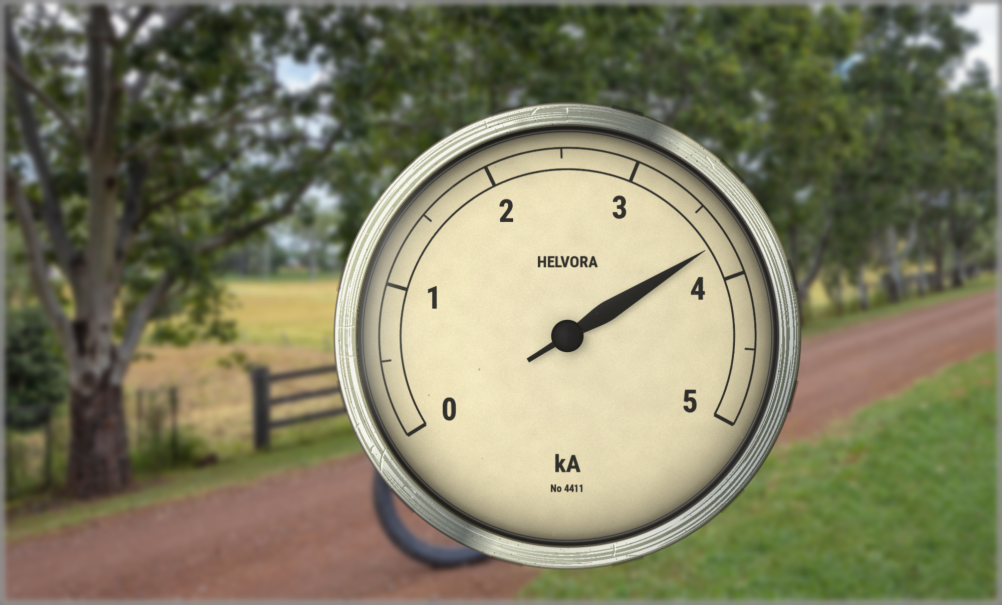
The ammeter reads 3.75; kA
